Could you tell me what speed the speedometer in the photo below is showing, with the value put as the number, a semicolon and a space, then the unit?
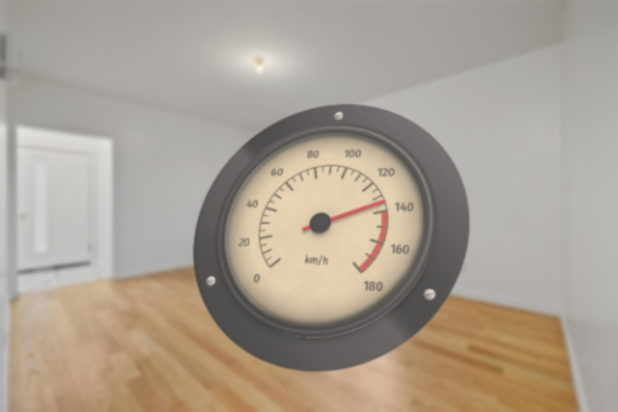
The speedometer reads 135; km/h
